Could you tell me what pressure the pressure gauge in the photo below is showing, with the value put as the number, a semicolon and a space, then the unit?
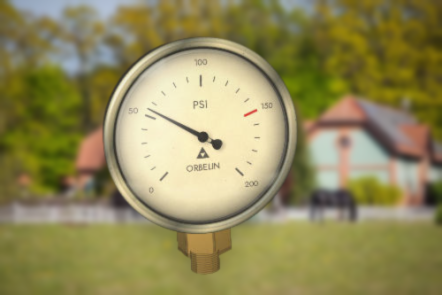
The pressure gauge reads 55; psi
